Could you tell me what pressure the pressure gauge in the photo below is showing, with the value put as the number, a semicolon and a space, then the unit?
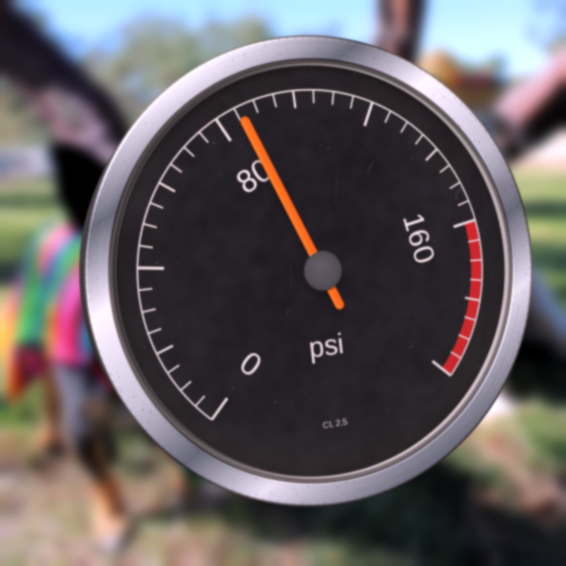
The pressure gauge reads 85; psi
